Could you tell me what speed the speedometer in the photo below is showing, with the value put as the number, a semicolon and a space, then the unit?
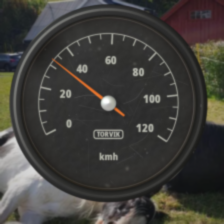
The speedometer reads 32.5; km/h
